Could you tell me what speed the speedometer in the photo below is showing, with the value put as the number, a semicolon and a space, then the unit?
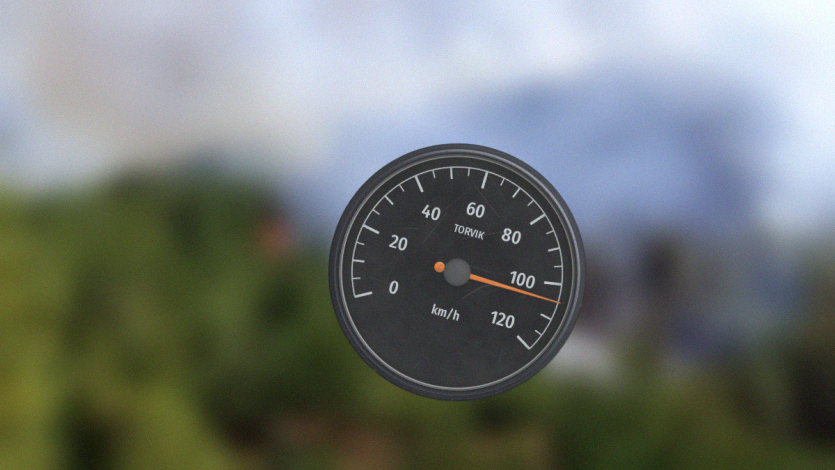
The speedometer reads 105; km/h
